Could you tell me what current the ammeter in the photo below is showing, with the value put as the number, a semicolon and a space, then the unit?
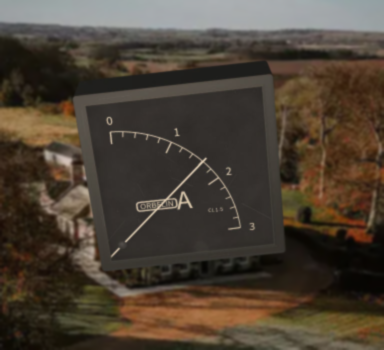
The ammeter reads 1.6; A
